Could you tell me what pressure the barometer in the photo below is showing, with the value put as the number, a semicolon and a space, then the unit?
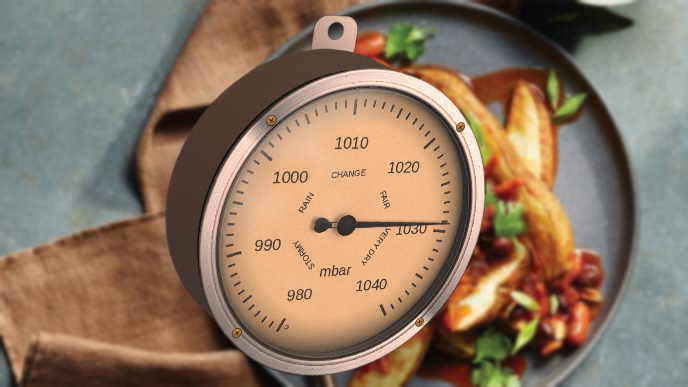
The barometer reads 1029; mbar
